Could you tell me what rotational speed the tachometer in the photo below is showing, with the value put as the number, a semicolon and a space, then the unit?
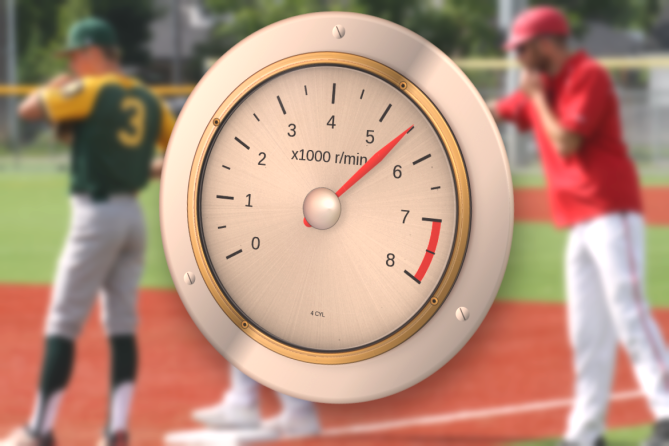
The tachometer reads 5500; rpm
